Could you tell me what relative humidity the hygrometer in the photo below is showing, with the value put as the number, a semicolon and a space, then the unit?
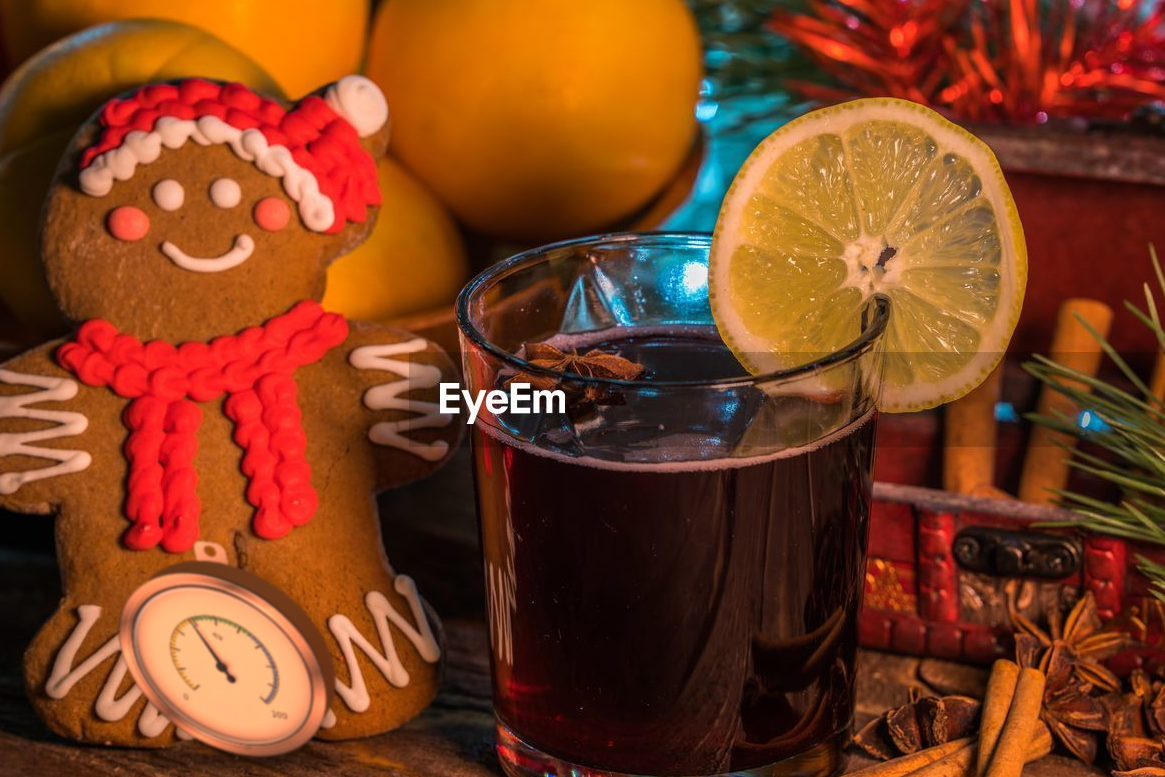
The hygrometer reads 40; %
